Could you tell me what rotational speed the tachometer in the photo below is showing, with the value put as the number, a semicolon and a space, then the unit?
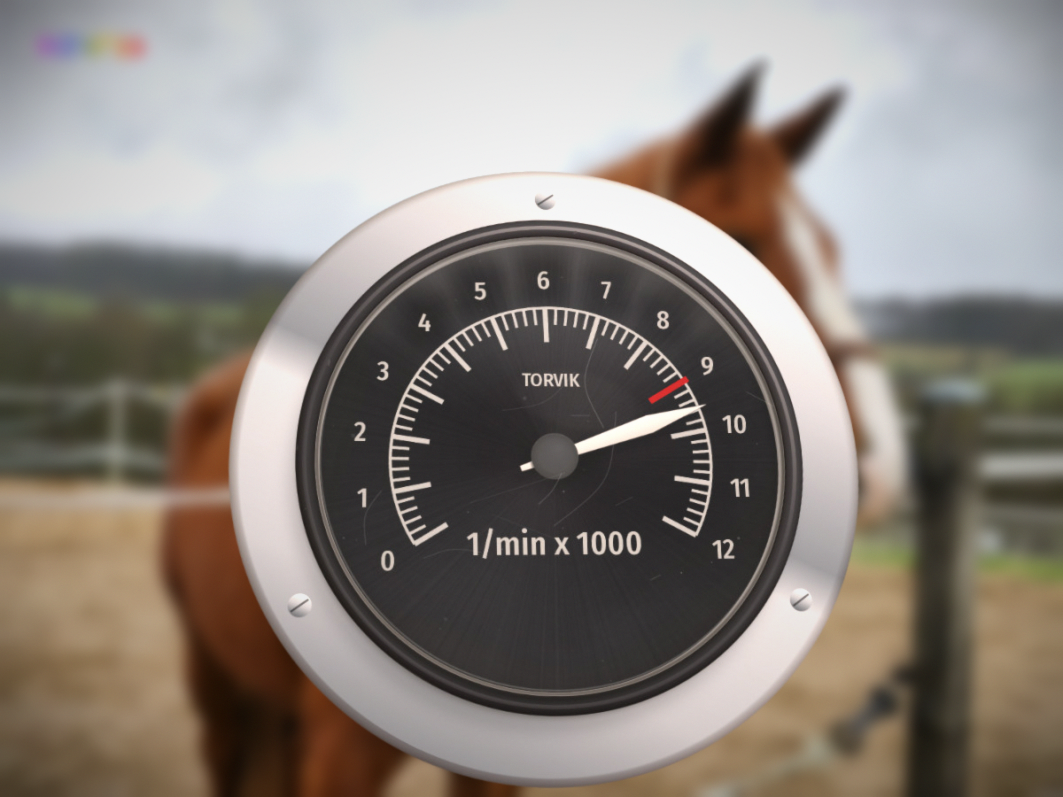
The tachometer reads 9600; rpm
